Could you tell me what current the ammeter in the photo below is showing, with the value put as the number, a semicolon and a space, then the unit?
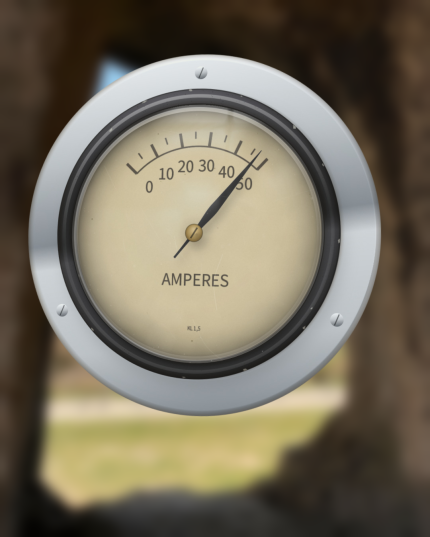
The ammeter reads 47.5; A
